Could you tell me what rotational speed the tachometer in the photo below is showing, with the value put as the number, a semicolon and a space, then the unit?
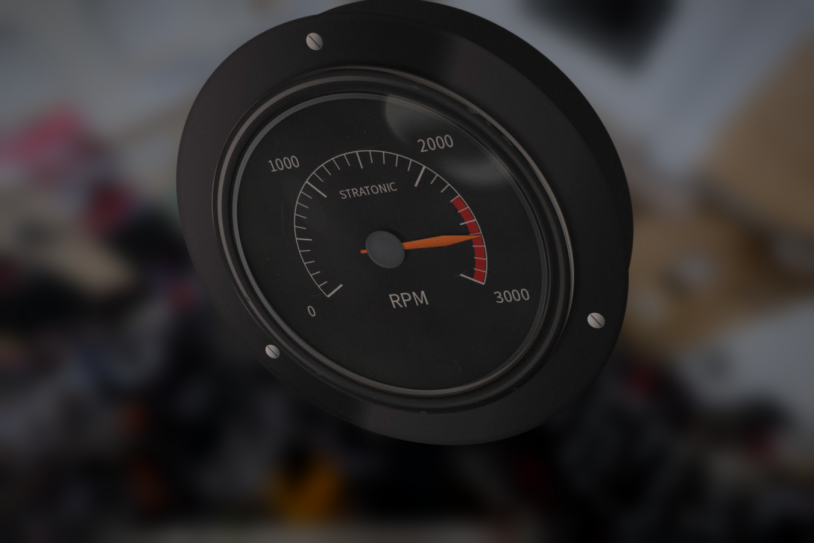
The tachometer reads 2600; rpm
